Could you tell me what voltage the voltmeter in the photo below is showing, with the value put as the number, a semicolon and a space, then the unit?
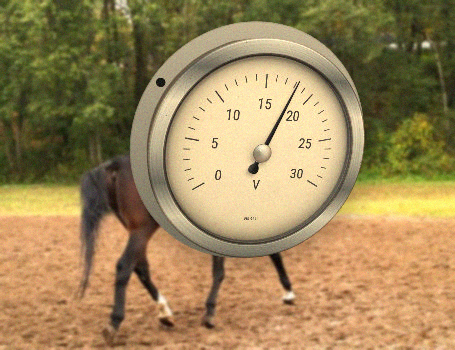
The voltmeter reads 18; V
